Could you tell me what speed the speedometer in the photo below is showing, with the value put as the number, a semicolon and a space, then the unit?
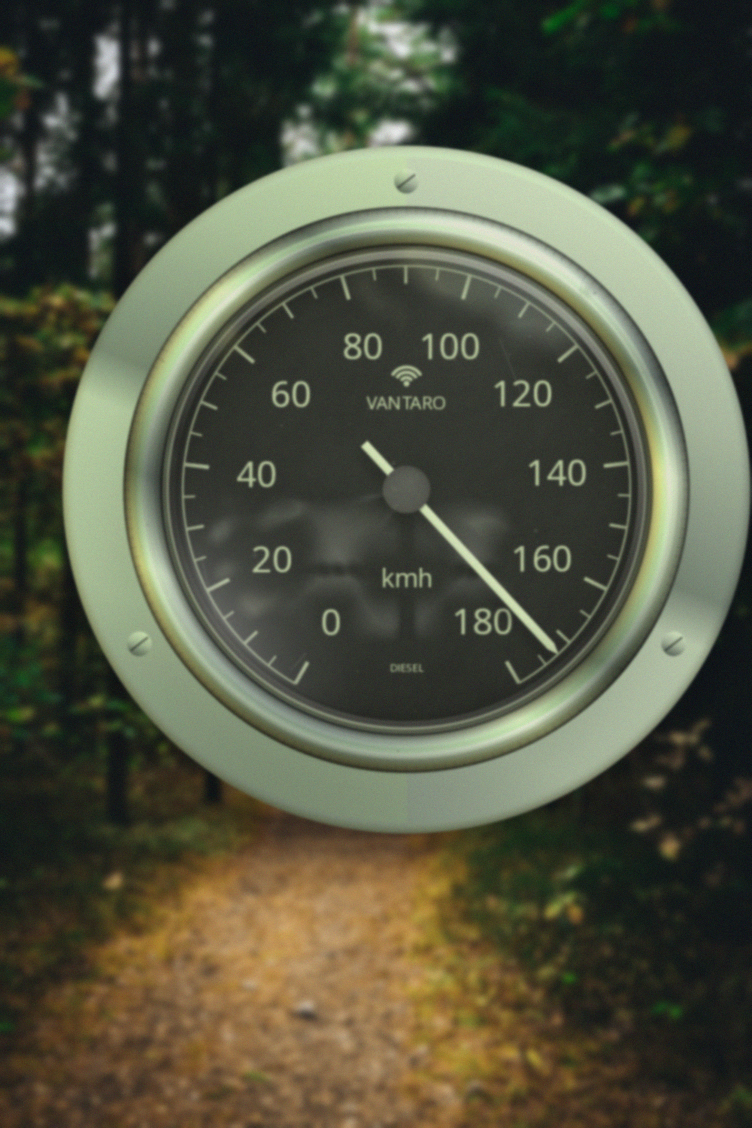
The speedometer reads 172.5; km/h
